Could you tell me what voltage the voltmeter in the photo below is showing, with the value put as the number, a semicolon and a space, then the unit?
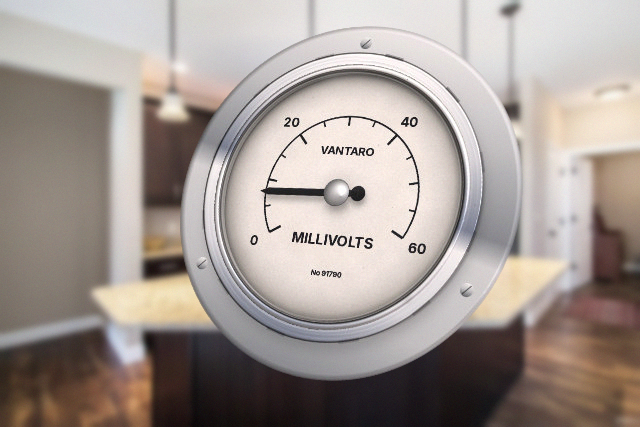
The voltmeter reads 7.5; mV
